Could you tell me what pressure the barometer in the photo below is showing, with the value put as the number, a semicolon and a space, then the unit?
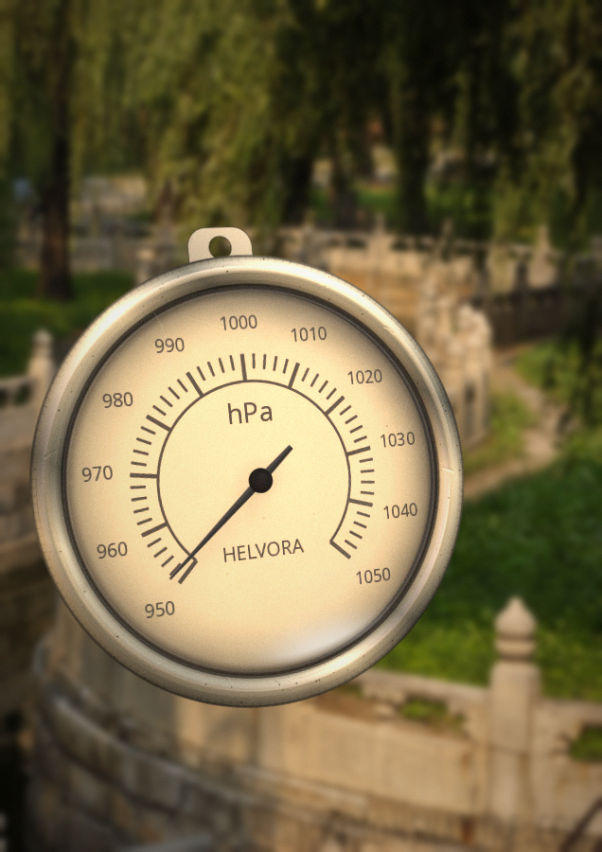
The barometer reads 952; hPa
